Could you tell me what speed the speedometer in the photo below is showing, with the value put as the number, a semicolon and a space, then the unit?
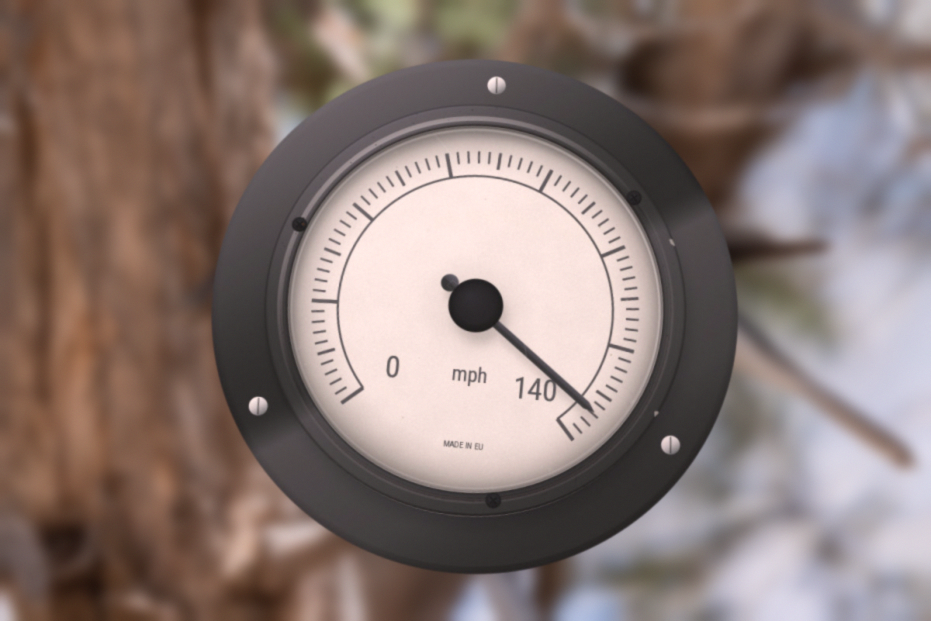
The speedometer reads 134; mph
